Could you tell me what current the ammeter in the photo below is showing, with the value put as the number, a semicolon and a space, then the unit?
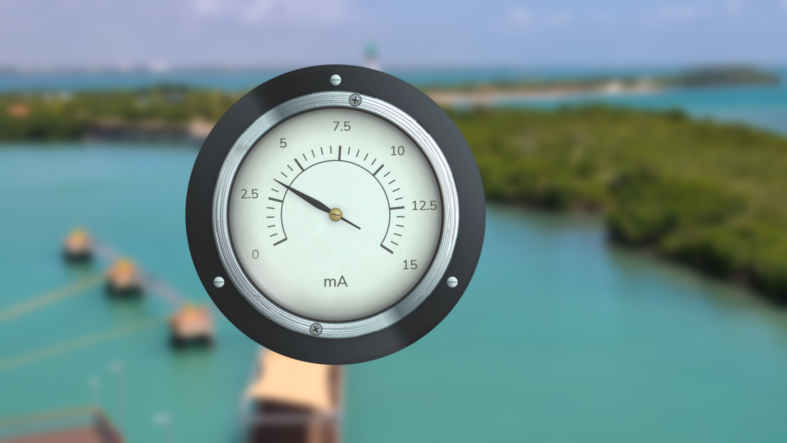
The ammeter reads 3.5; mA
